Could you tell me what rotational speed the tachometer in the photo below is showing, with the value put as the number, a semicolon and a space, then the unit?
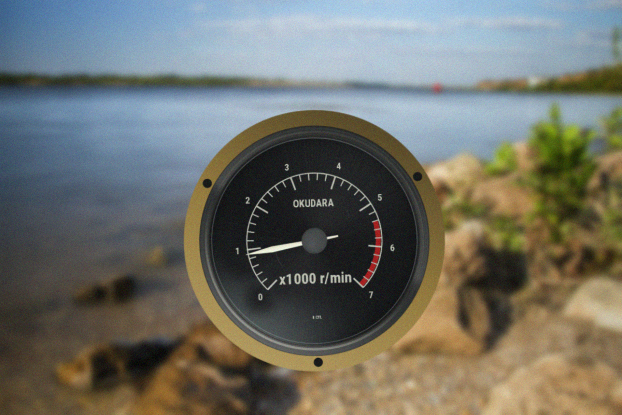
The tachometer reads 900; rpm
